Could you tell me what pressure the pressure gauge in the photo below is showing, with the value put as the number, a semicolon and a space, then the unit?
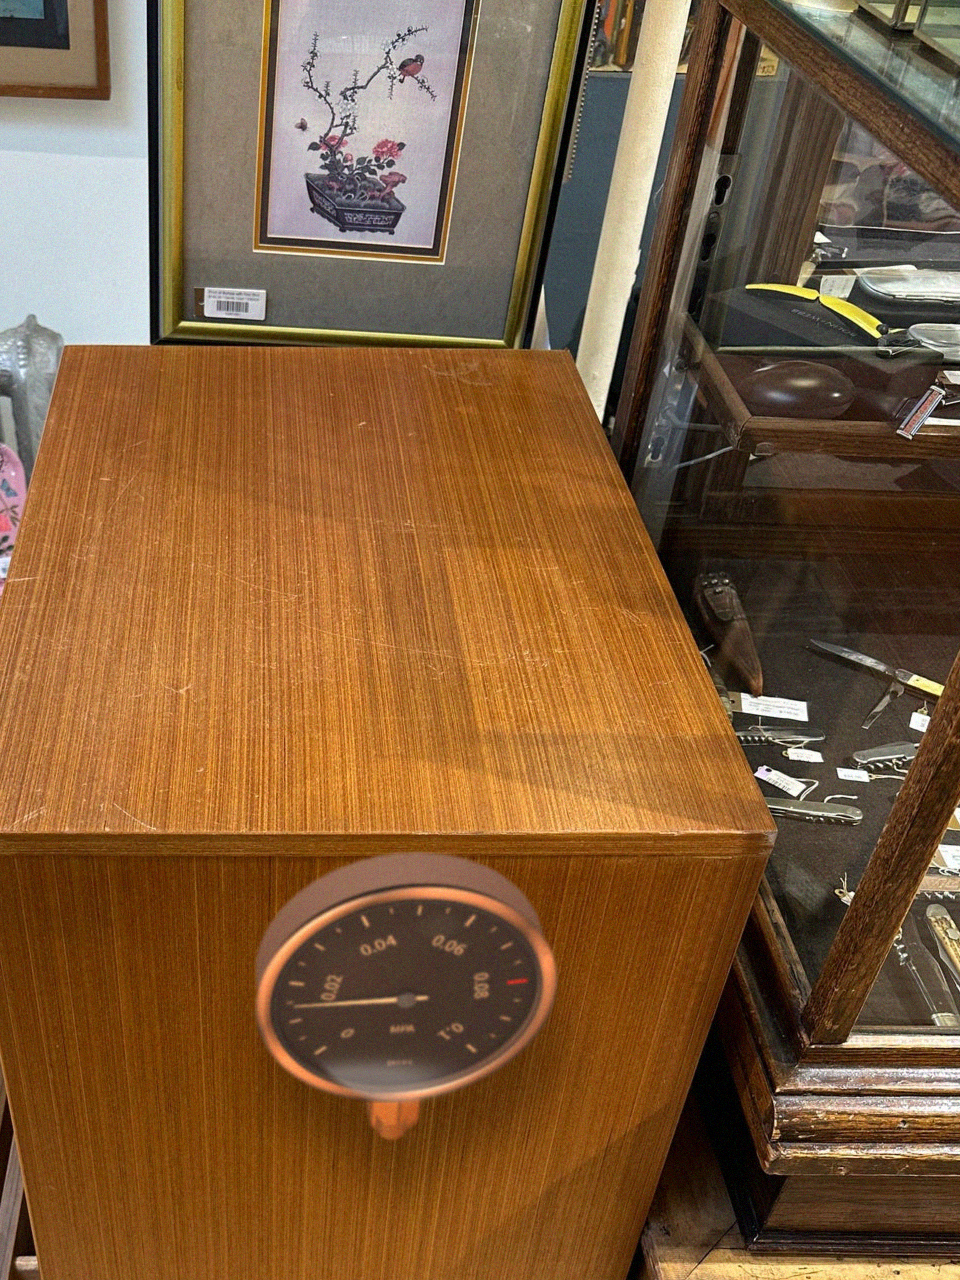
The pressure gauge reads 0.015; MPa
